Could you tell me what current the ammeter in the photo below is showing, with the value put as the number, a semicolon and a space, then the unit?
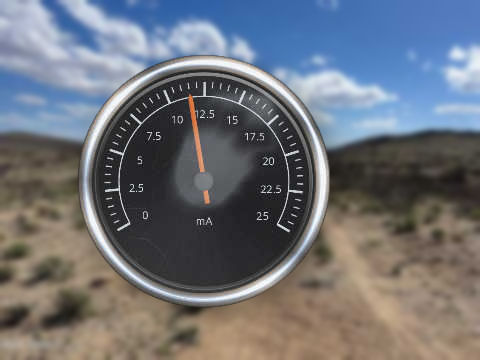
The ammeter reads 11.5; mA
